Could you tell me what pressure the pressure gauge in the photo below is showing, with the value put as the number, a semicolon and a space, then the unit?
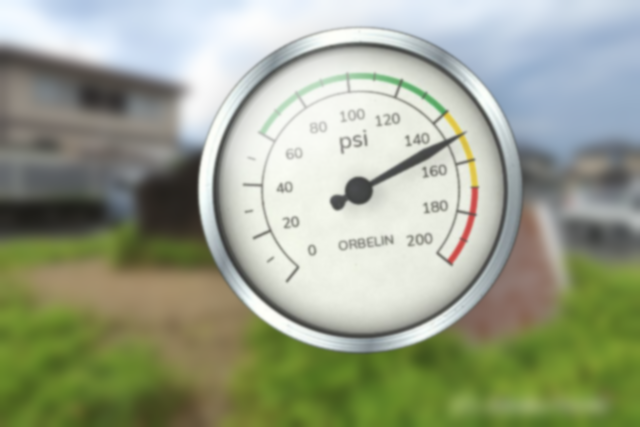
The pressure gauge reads 150; psi
